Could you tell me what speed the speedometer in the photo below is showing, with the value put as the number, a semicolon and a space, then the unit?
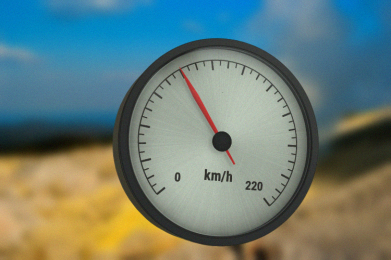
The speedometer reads 80; km/h
